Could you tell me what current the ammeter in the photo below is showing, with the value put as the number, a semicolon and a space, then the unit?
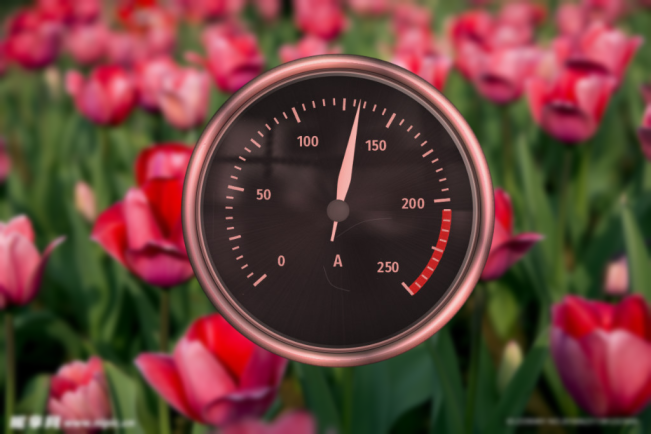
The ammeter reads 132.5; A
